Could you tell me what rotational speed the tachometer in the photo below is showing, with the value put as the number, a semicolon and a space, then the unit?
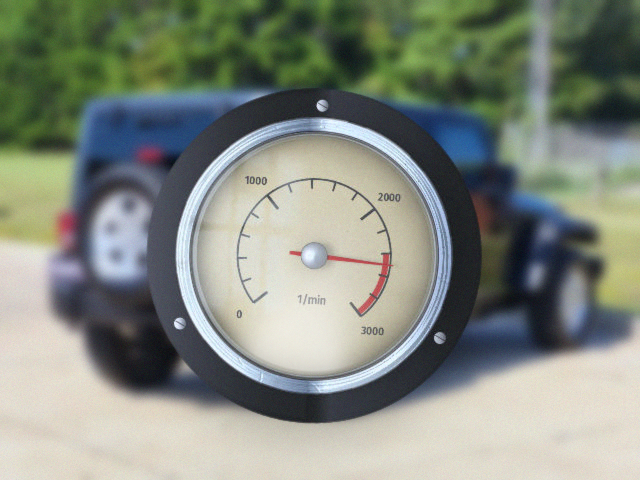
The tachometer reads 2500; rpm
